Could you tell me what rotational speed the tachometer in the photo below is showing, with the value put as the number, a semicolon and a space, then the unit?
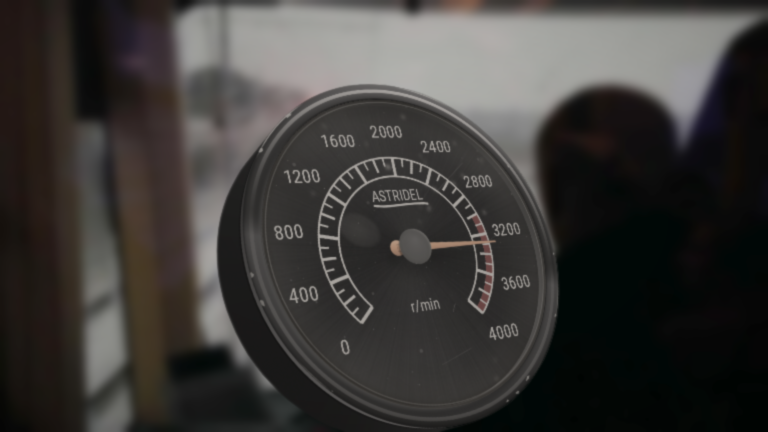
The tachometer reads 3300; rpm
